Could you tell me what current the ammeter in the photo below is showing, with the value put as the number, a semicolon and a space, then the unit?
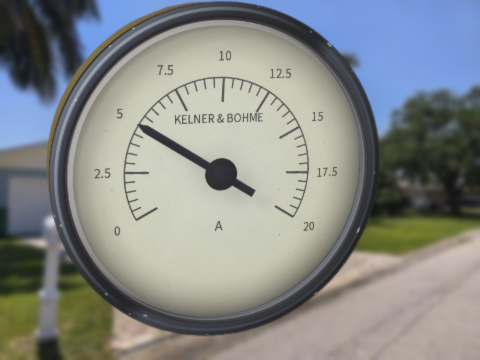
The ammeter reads 5; A
